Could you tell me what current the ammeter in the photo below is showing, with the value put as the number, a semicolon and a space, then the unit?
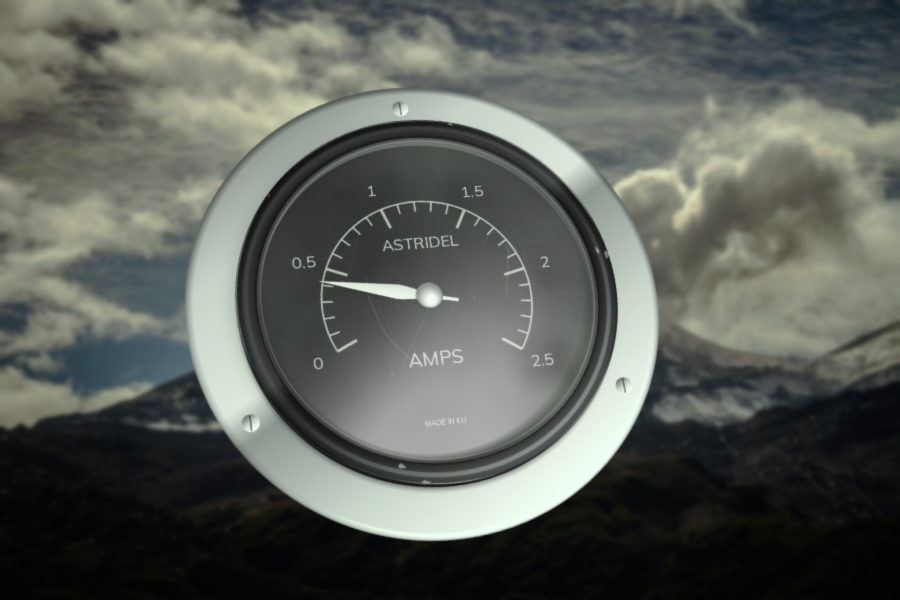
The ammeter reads 0.4; A
